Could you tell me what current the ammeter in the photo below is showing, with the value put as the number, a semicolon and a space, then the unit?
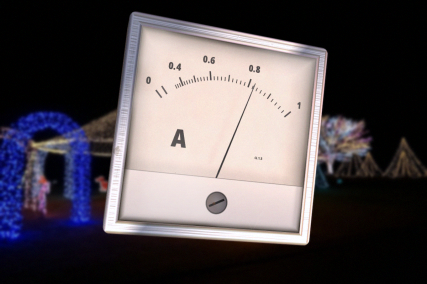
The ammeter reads 0.82; A
